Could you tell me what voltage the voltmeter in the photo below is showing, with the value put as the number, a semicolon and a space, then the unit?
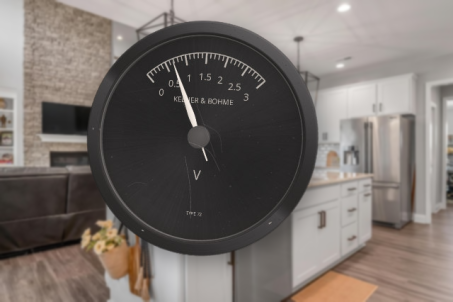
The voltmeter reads 0.7; V
